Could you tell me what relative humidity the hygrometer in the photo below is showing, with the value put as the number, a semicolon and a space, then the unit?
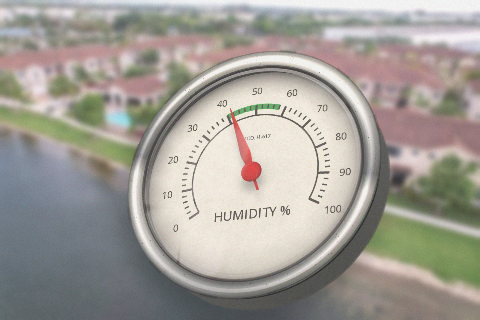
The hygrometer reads 42; %
